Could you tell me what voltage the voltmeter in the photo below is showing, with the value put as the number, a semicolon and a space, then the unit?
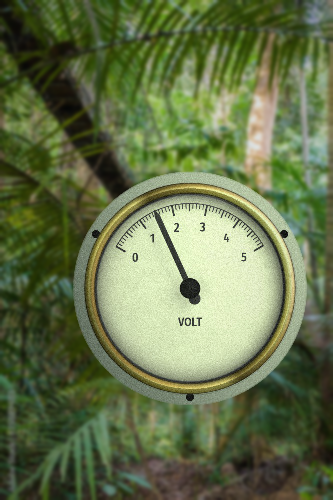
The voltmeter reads 1.5; V
